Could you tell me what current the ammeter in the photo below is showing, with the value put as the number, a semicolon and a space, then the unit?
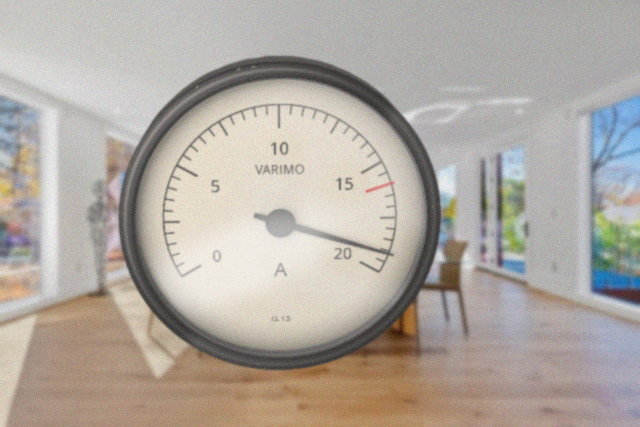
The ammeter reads 19; A
